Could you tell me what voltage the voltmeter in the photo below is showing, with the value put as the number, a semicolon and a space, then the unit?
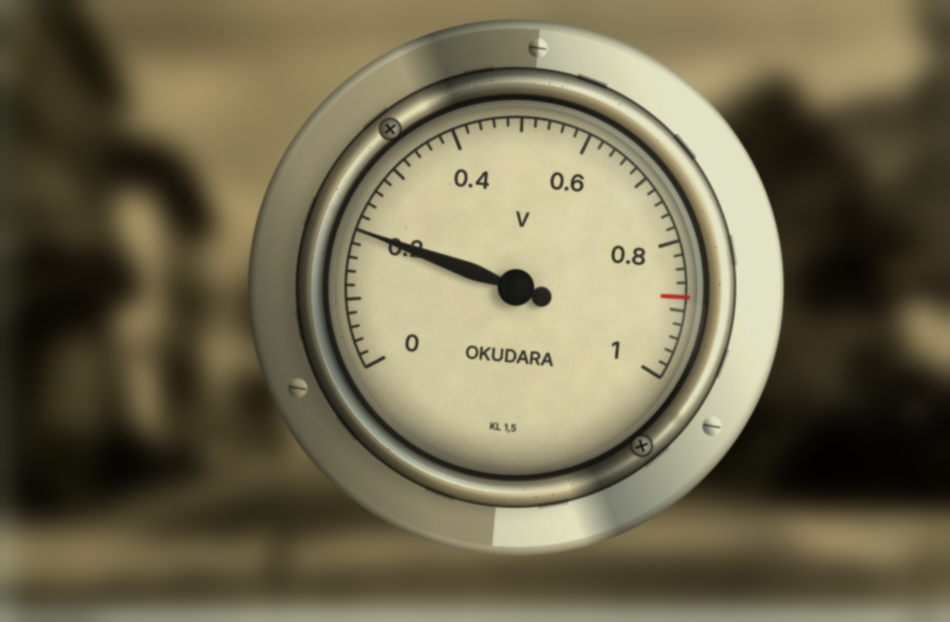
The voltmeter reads 0.2; V
